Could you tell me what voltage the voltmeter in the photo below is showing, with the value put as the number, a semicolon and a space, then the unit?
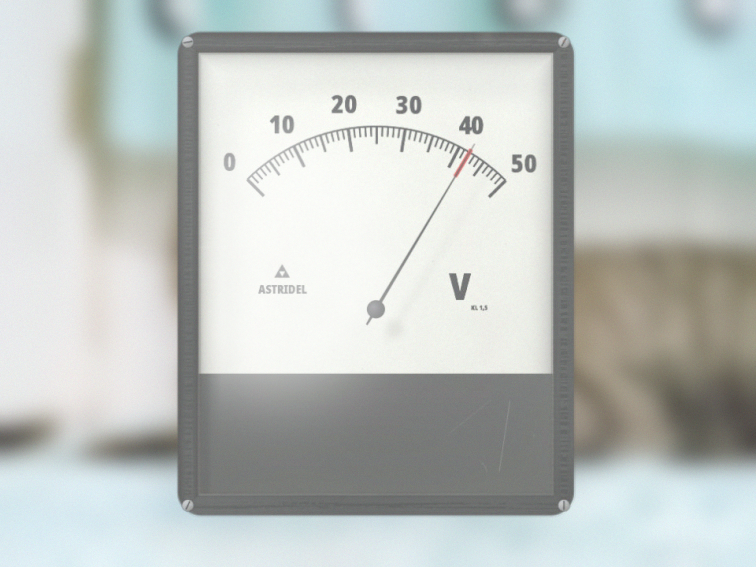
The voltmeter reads 42; V
